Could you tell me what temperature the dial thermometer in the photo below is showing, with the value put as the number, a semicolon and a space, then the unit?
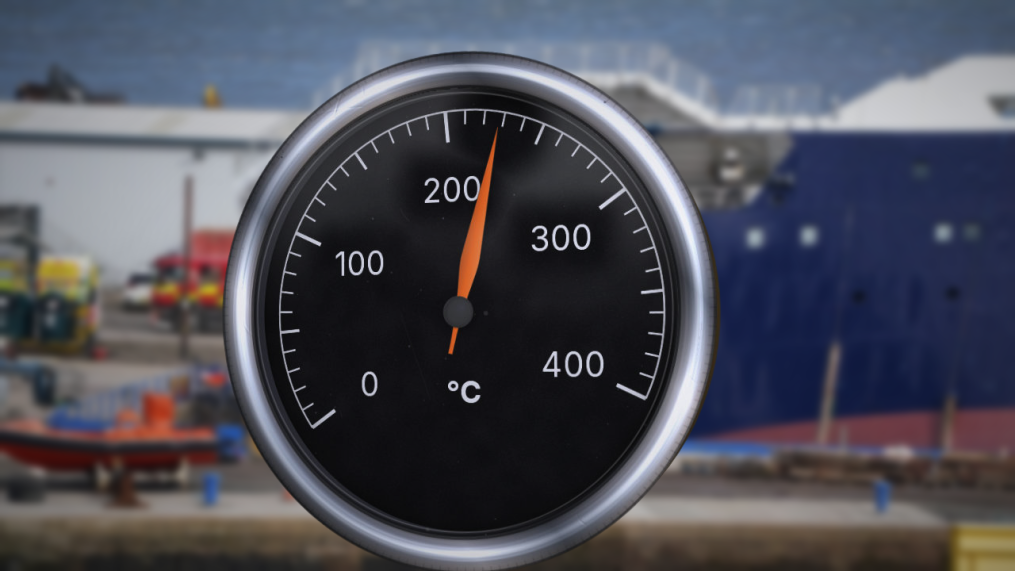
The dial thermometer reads 230; °C
